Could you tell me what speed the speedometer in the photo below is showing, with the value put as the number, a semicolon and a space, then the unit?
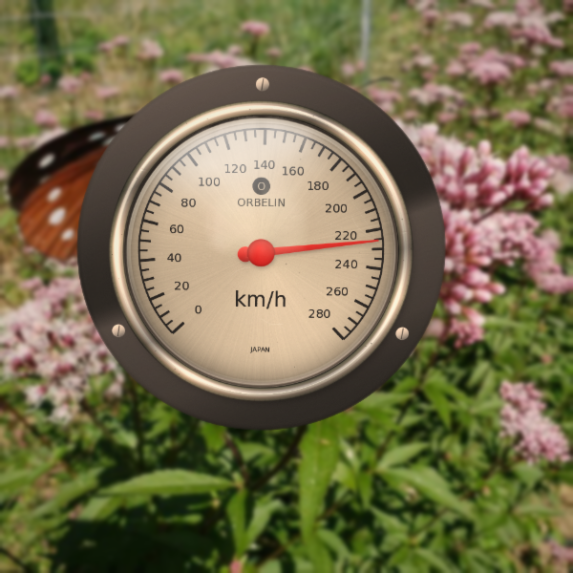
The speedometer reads 225; km/h
